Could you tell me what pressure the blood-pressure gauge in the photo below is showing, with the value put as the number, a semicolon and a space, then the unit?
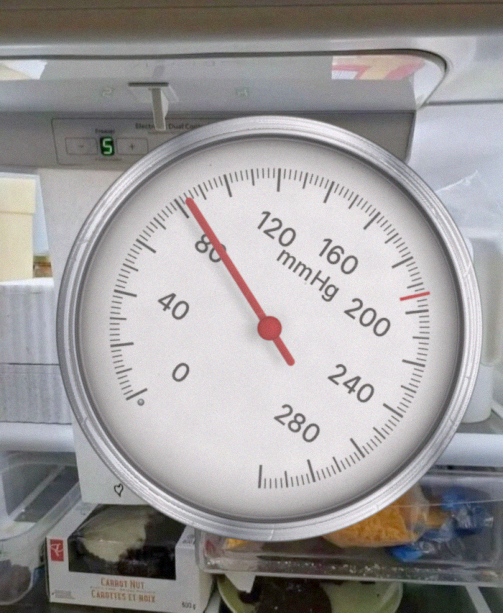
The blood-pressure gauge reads 84; mmHg
